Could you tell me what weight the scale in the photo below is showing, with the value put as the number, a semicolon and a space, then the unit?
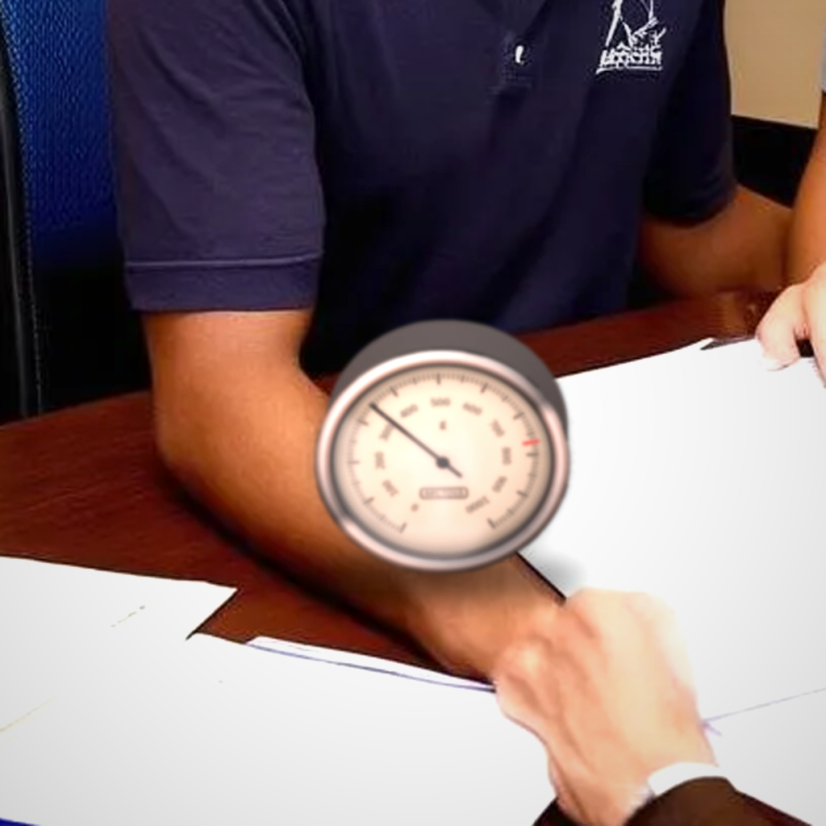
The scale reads 350; g
